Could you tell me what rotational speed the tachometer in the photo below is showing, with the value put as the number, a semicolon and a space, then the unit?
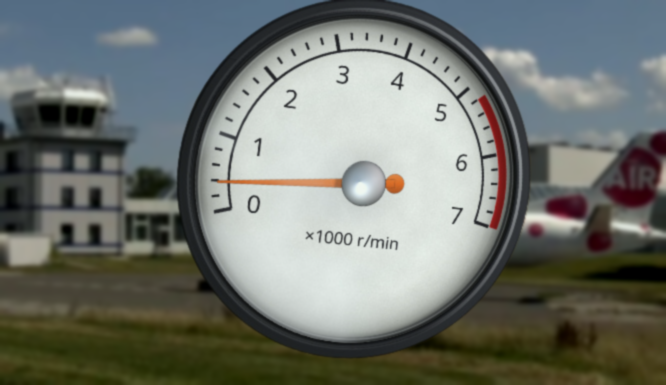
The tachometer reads 400; rpm
